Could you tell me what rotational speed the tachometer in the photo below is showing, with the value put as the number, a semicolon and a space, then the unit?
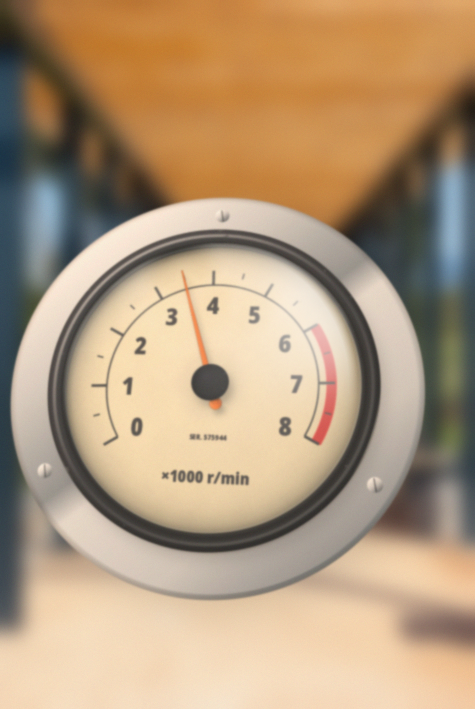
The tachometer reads 3500; rpm
